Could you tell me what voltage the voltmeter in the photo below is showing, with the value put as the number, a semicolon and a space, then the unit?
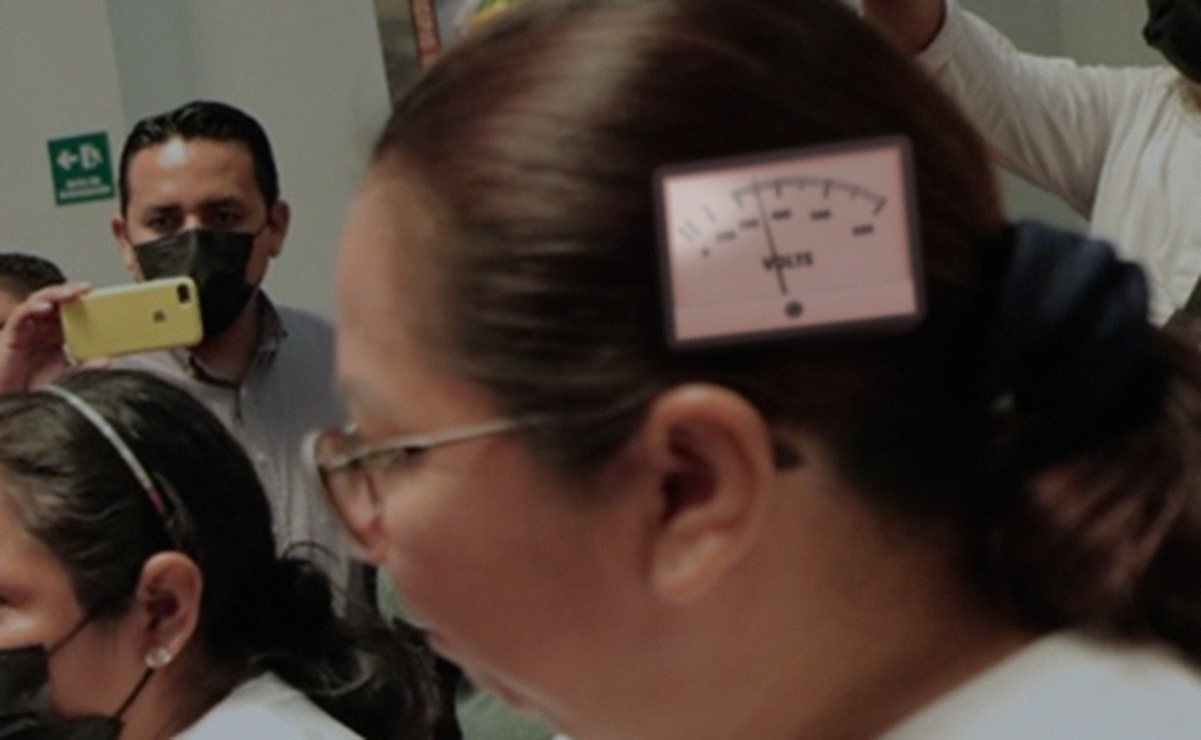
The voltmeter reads 350; V
